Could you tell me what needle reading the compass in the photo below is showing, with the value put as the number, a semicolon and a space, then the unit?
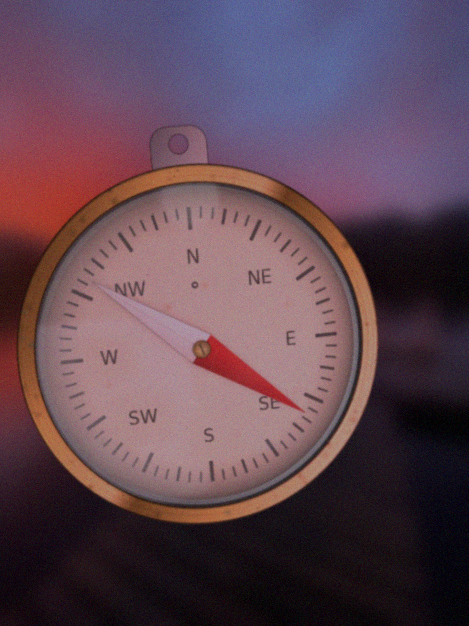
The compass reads 127.5; °
